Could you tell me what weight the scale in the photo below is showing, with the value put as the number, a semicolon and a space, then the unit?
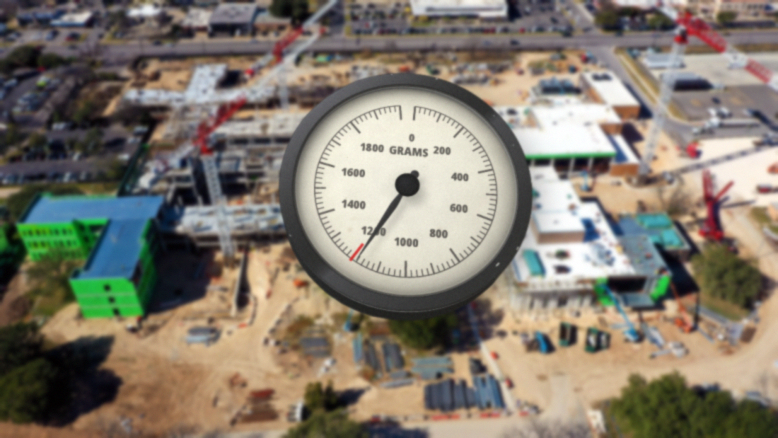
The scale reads 1180; g
